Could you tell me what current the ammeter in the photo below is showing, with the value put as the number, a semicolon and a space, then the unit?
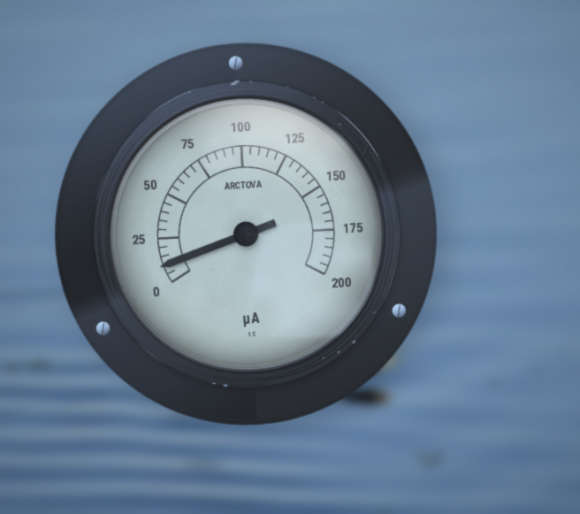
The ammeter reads 10; µA
